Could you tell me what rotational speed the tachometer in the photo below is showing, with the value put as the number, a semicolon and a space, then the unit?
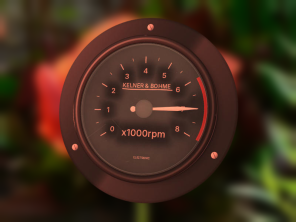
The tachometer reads 7000; rpm
